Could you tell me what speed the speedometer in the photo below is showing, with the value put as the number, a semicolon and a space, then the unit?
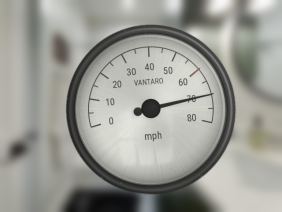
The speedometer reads 70; mph
